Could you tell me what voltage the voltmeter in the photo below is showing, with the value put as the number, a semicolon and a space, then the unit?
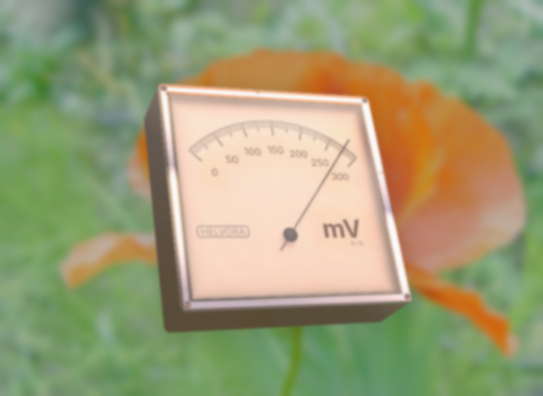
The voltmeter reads 275; mV
